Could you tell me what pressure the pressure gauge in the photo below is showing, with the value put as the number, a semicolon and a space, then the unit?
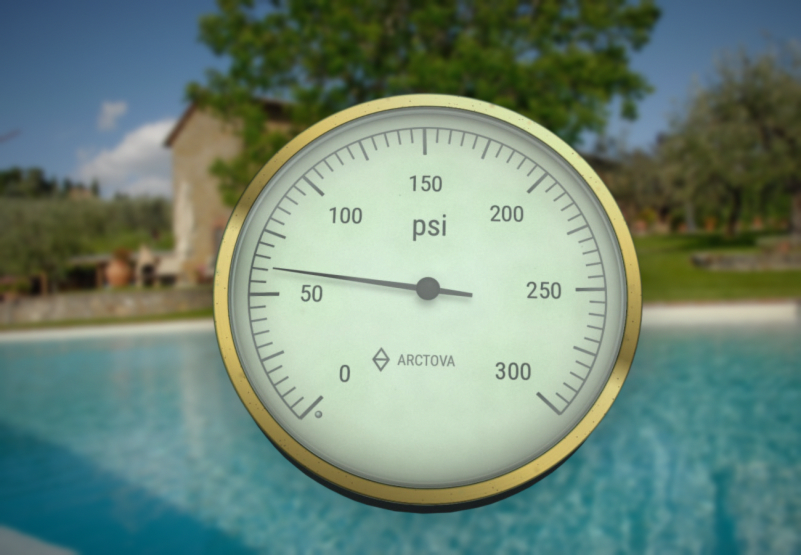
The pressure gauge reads 60; psi
